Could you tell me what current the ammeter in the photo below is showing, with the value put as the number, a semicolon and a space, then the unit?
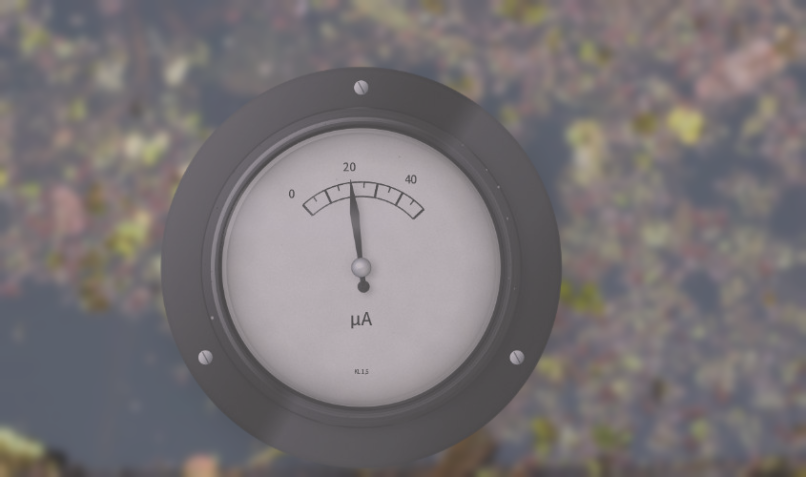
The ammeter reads 20; µA
